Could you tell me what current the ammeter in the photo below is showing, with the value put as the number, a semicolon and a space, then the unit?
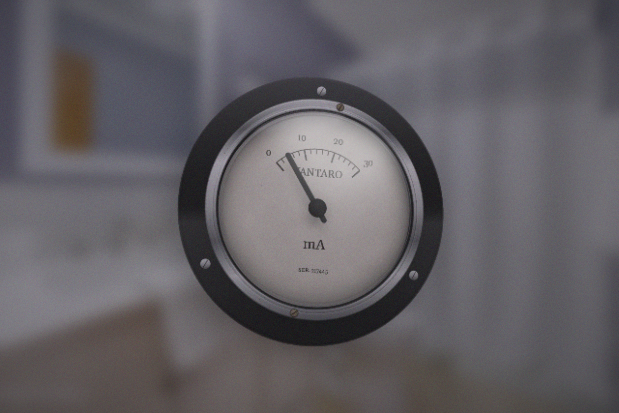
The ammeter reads 4; mA
